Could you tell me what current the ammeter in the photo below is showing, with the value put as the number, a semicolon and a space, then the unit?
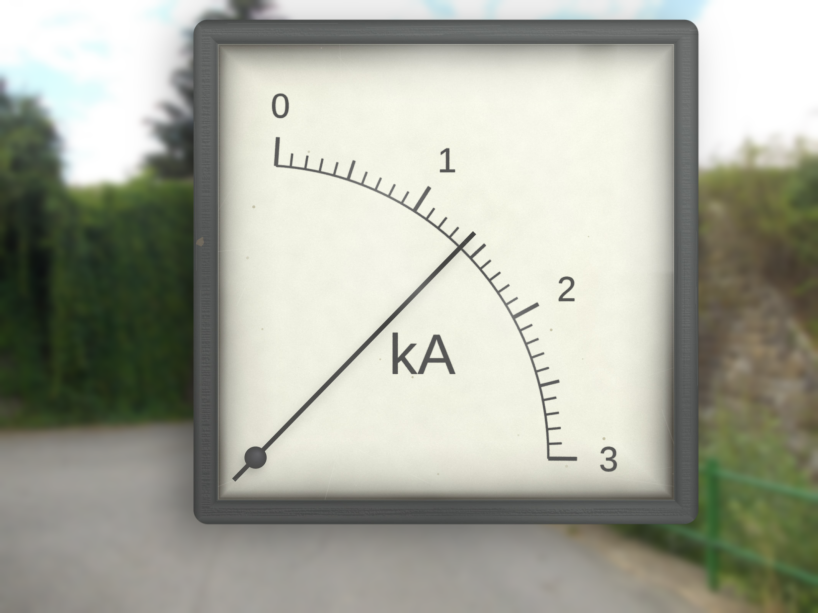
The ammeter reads 1.4; kA
